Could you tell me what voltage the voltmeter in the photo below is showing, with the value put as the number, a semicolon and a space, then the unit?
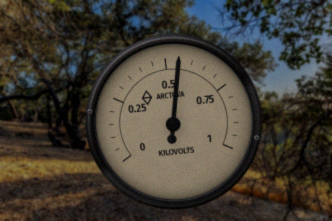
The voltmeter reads 0.55; kV
